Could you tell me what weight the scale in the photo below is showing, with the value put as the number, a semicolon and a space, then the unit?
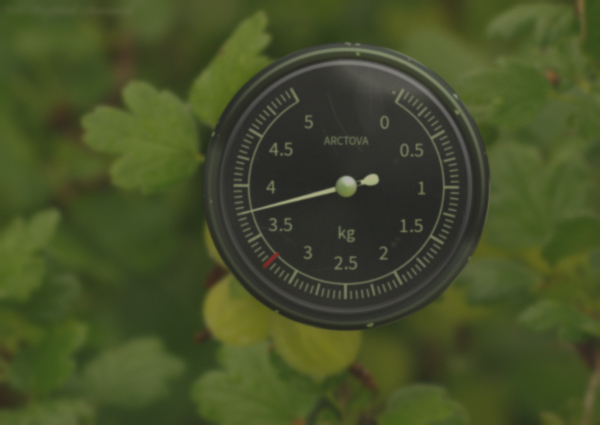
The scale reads 3.75; kg
